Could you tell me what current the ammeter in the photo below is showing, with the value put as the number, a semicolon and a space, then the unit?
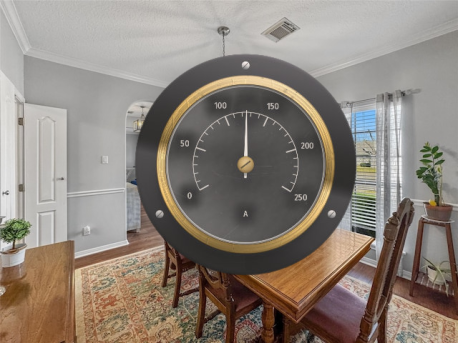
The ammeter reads 125; A
